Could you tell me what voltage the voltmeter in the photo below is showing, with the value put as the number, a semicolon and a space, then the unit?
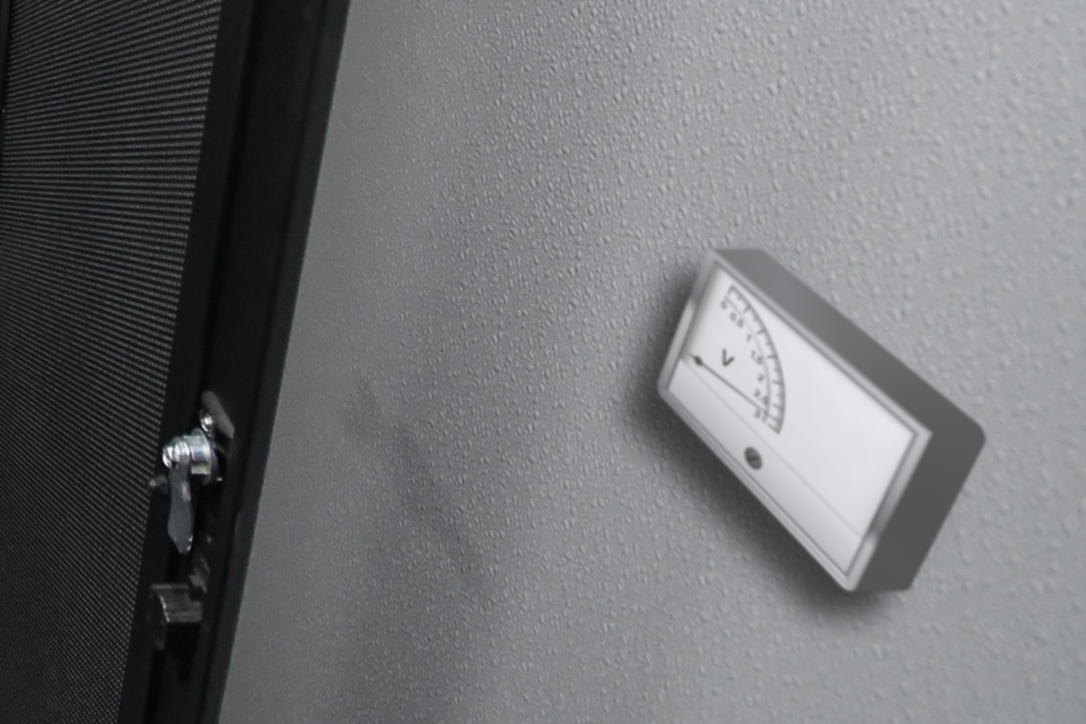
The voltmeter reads 2.75; V
